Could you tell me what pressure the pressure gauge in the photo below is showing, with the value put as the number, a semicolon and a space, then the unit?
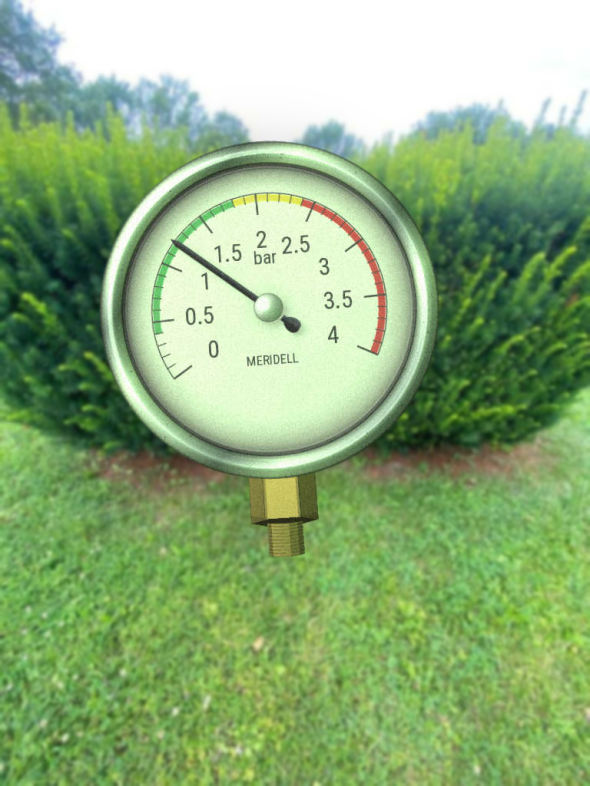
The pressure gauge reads 1.2; bar
